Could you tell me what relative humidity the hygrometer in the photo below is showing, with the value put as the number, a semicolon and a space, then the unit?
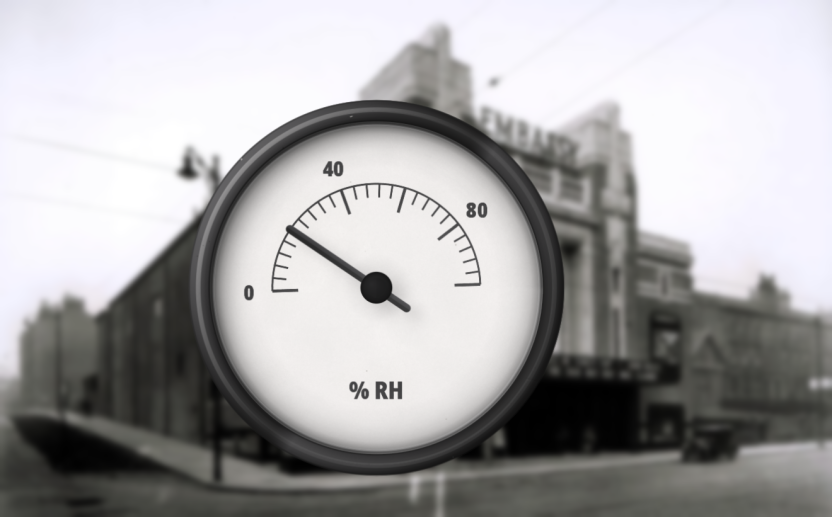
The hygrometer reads 20; %
